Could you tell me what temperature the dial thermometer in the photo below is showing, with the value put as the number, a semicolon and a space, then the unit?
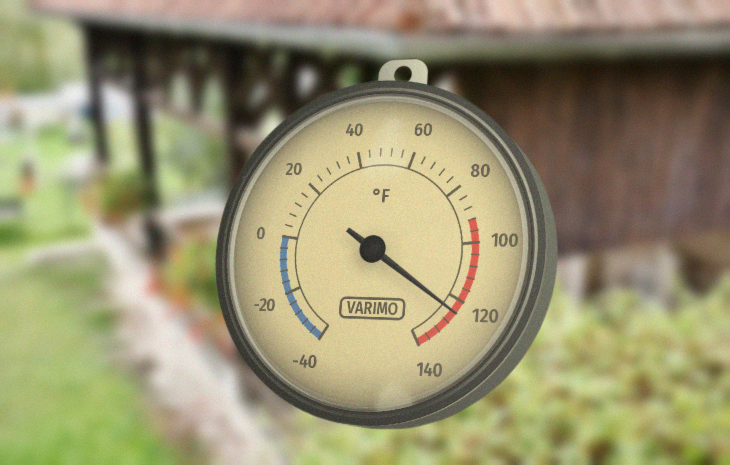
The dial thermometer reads 124; °F
